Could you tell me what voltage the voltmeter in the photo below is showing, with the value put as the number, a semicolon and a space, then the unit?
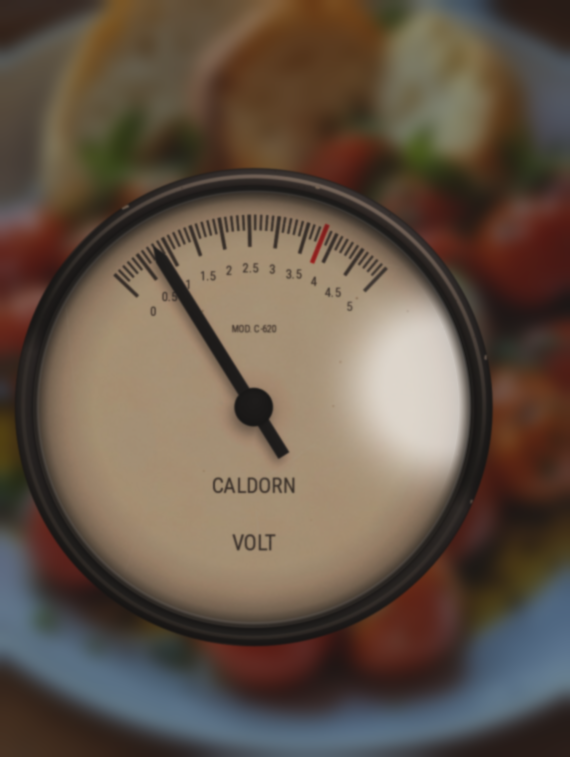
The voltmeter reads 0.8; V
